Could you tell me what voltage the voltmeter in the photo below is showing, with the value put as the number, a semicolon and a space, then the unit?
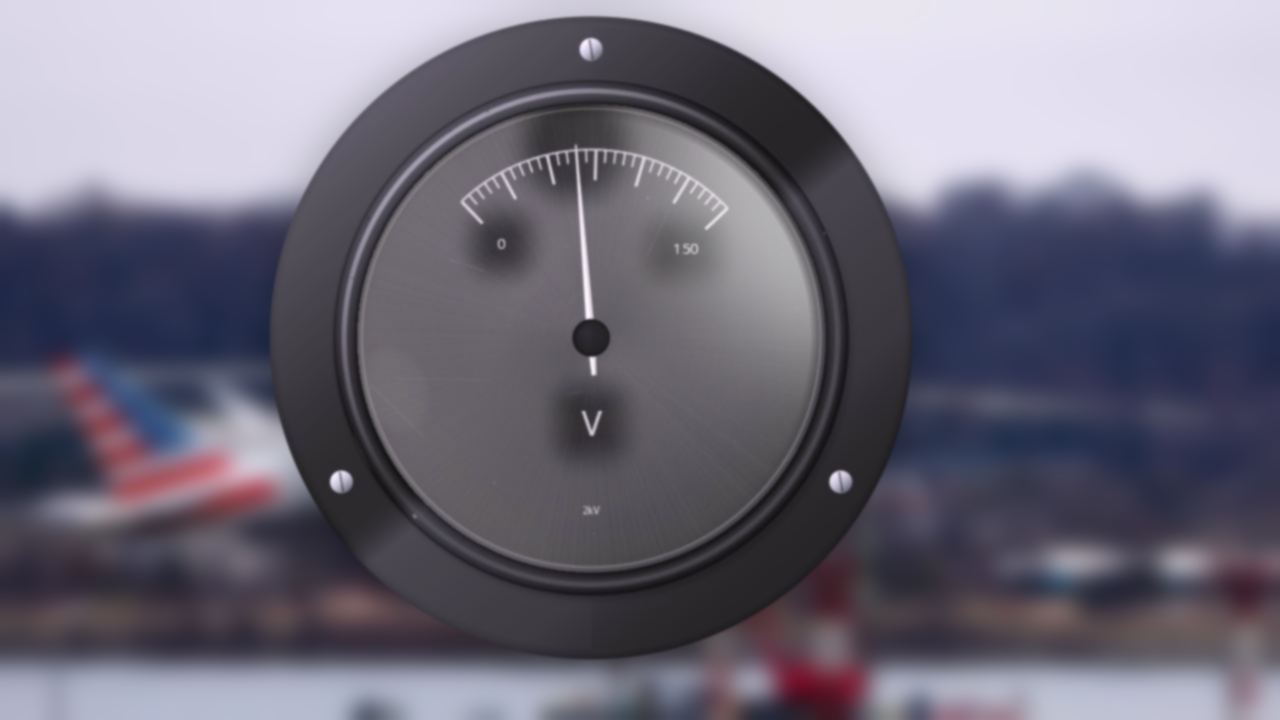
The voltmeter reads 65; V
